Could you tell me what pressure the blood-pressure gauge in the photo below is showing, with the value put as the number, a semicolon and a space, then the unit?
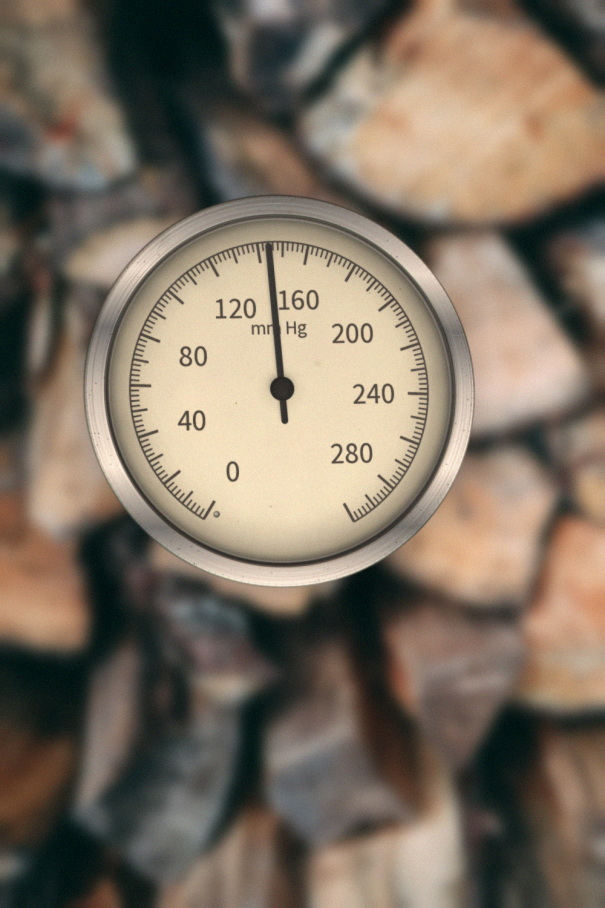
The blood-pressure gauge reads 144; mmHg
